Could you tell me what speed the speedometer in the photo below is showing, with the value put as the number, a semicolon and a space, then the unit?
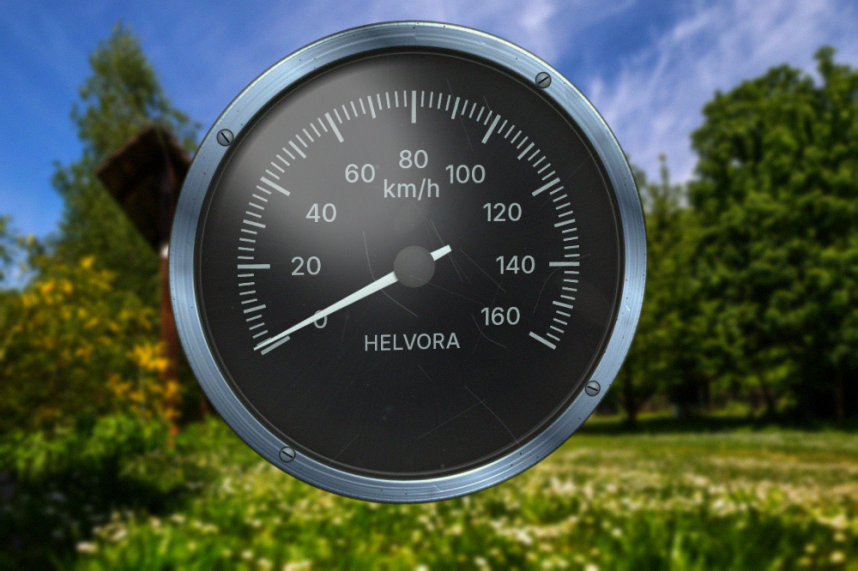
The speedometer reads 2; km/h
